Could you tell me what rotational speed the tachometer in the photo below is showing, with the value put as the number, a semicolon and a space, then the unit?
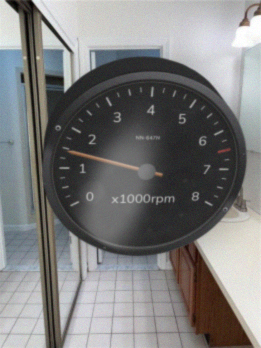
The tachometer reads 1500; rpm
